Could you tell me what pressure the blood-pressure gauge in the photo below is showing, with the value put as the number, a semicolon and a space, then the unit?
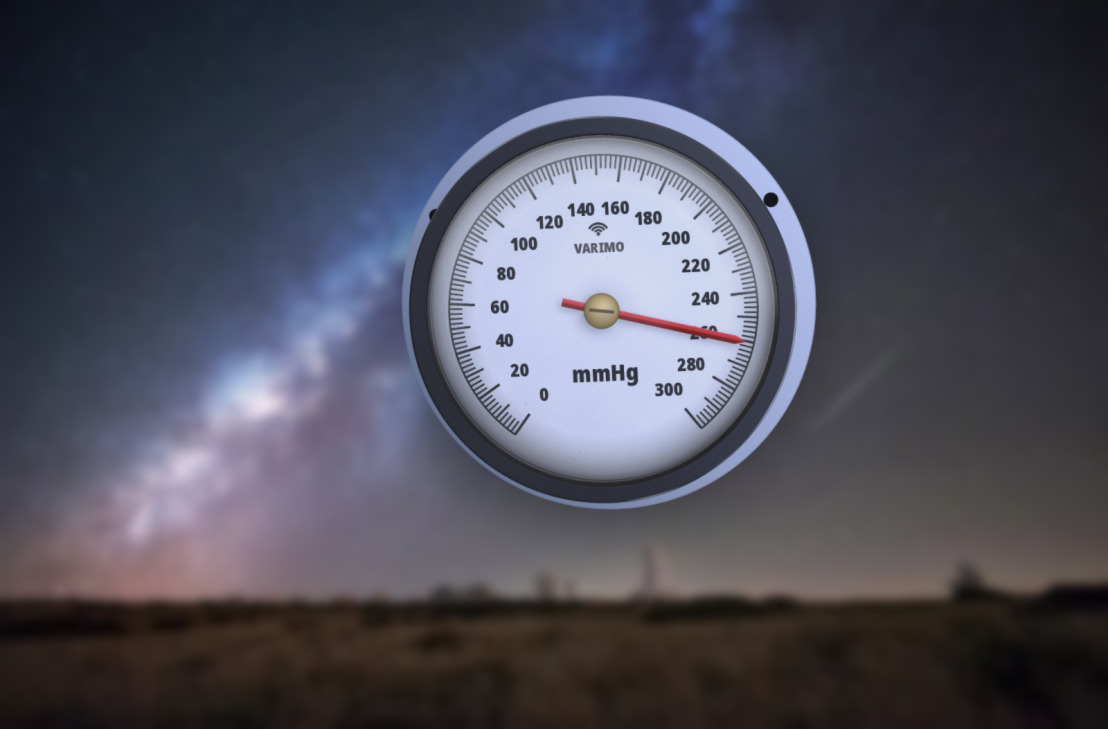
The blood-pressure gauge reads 260; mmHg
